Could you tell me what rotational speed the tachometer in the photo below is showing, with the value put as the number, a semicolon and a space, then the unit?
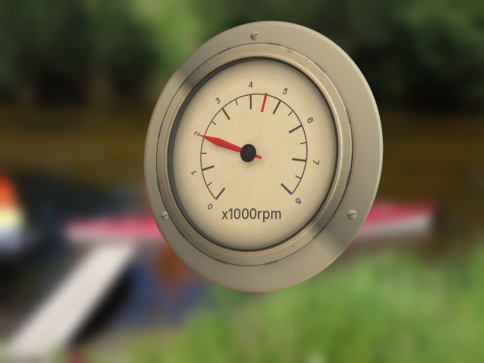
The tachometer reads 2000; rpm
